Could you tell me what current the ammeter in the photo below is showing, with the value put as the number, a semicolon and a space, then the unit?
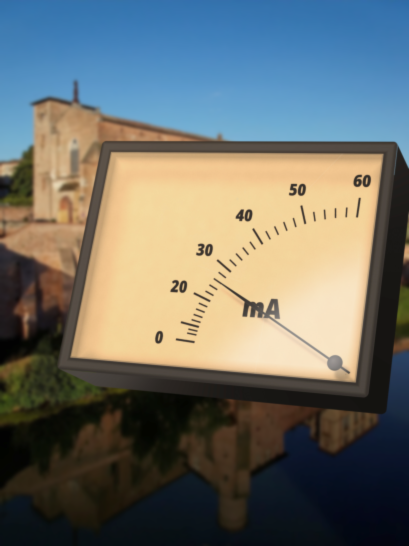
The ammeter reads 26; mA
